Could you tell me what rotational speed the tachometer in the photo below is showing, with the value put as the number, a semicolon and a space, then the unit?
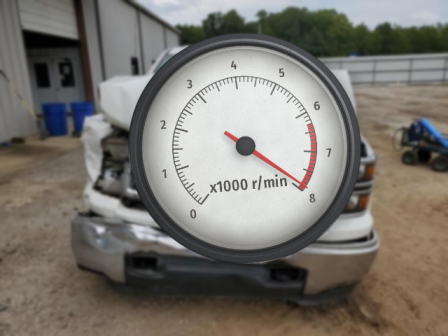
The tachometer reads 7900; rpm
